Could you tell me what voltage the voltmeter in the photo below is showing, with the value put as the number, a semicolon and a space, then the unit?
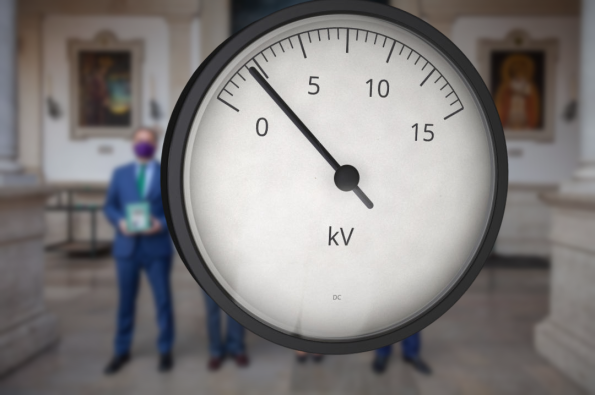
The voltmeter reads 2; kV
